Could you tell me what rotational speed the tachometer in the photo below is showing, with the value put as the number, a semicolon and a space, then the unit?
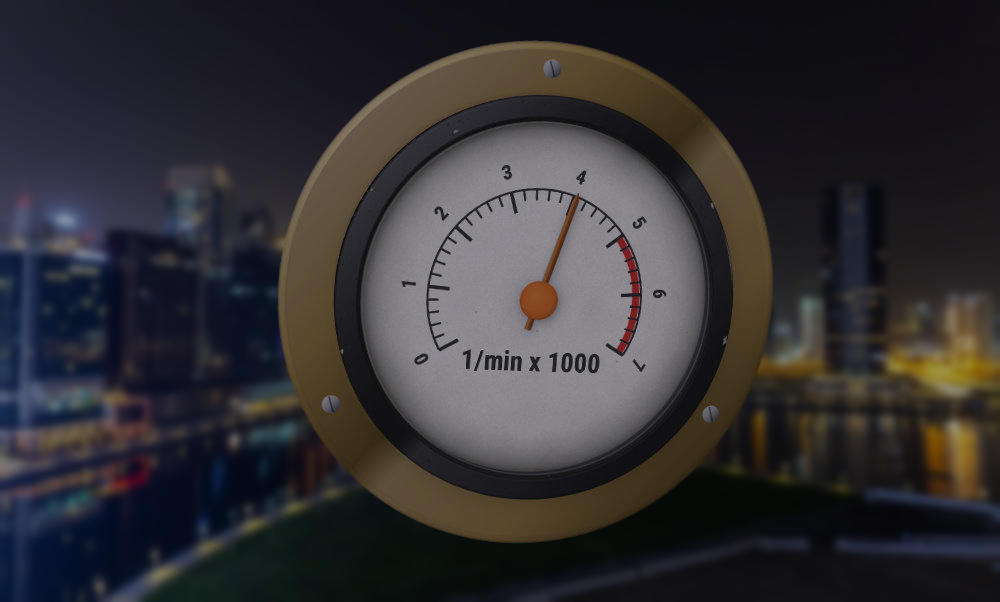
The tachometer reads 4000; rpm
